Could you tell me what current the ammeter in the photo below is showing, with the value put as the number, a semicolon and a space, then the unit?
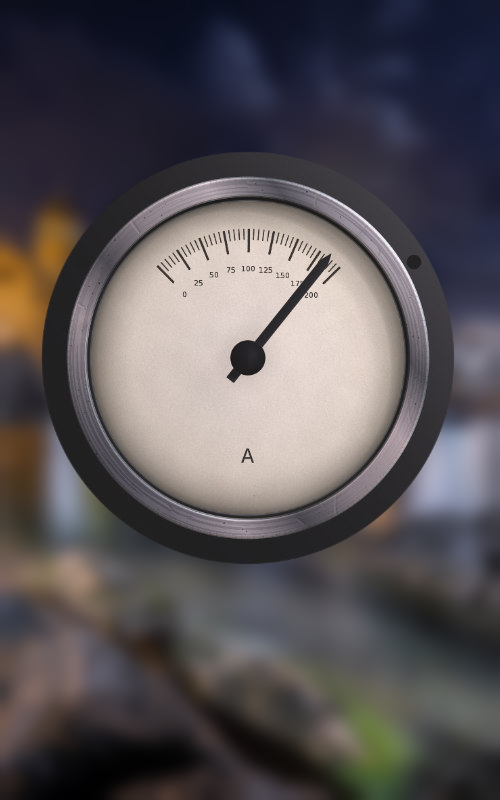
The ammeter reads 185; A
